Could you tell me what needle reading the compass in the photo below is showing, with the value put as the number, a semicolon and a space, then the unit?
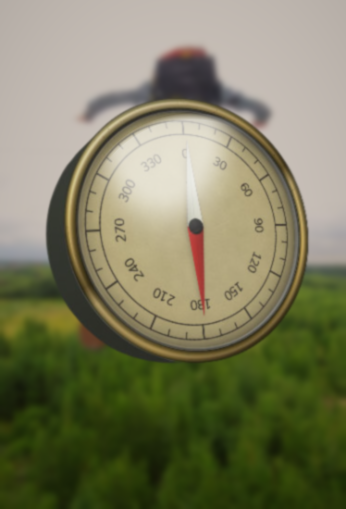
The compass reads 180; °
